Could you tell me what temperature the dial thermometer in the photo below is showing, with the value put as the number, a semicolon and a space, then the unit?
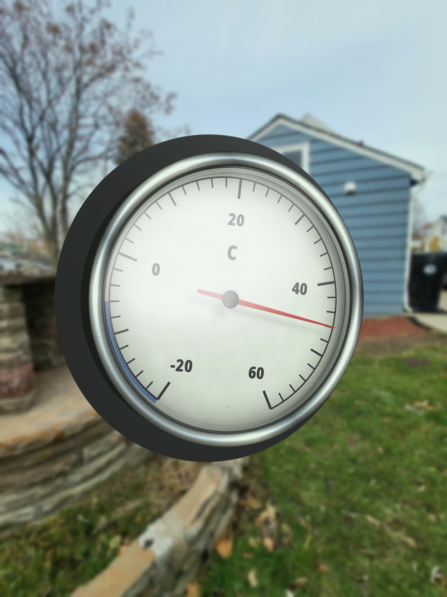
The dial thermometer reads 46; °C
